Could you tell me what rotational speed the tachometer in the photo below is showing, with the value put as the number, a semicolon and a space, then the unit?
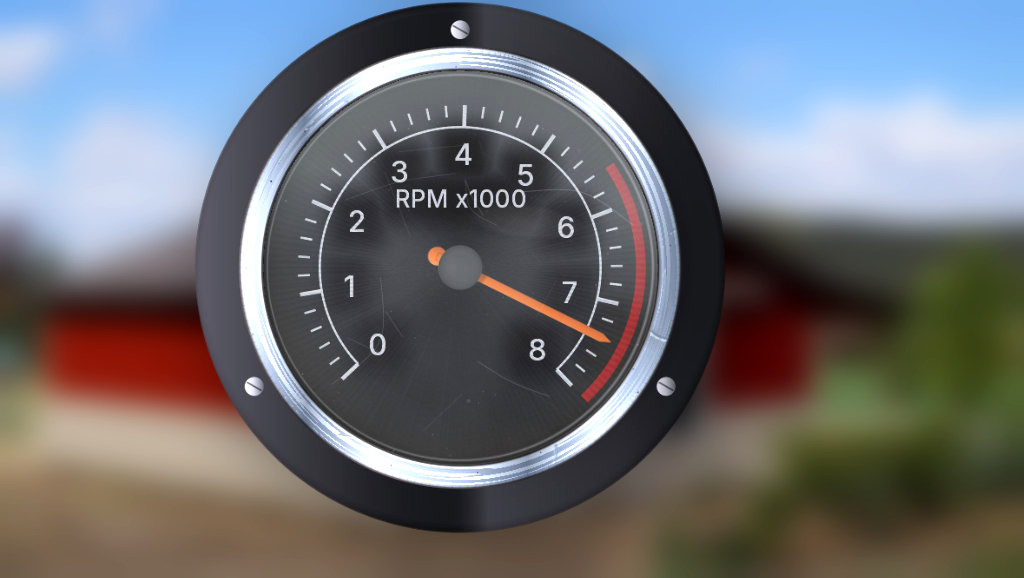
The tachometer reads 7400; rpm
